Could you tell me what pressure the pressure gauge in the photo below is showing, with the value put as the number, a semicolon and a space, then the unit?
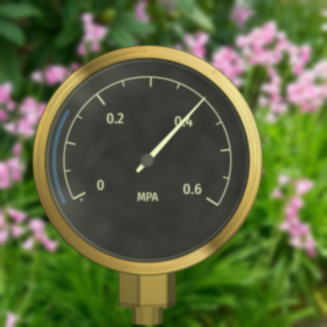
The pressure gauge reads 0.4; MPa
